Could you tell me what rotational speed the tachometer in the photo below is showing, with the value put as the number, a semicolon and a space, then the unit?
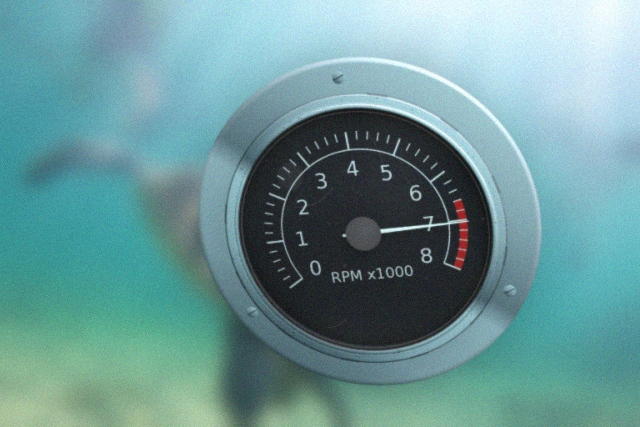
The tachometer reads 7000; rpm
